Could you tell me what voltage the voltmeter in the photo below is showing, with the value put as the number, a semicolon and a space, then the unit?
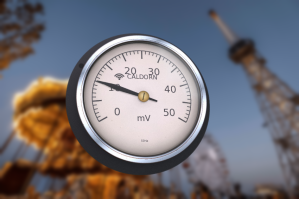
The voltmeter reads 10; mV
